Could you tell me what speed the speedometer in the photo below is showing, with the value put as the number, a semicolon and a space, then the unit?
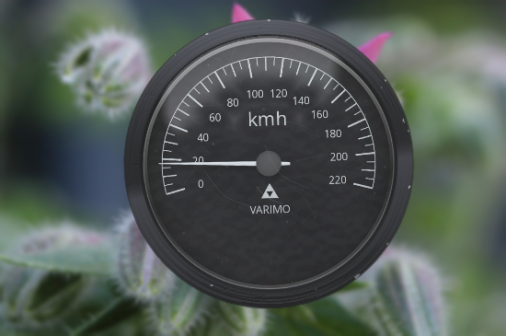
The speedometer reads 17.5; km/h
